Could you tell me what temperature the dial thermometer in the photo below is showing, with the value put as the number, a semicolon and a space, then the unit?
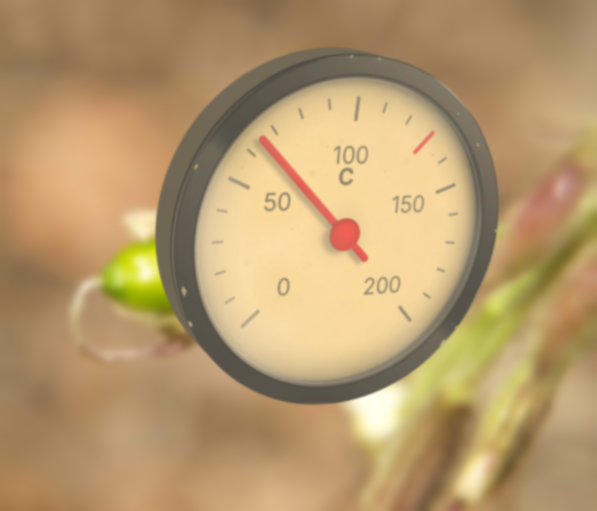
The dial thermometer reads 65; °C
